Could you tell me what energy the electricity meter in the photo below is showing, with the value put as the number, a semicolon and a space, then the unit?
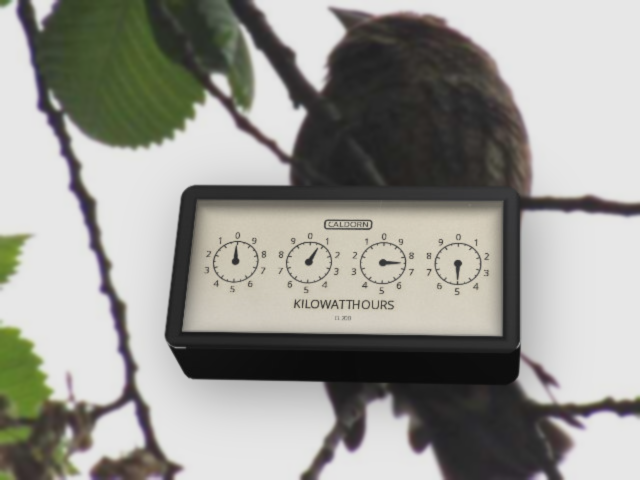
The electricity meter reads 75; kWh
